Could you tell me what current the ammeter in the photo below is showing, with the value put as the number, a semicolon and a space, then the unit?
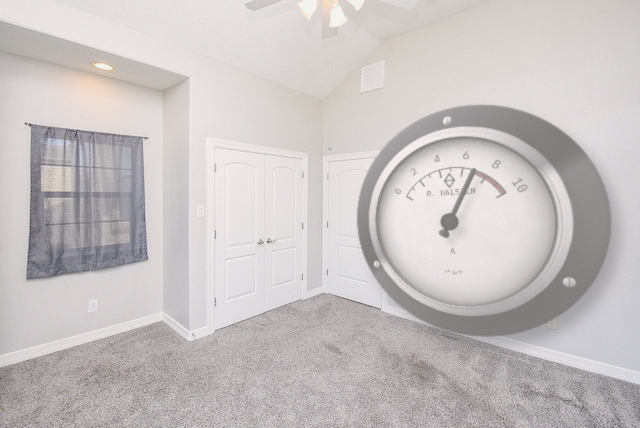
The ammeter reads 7; A
